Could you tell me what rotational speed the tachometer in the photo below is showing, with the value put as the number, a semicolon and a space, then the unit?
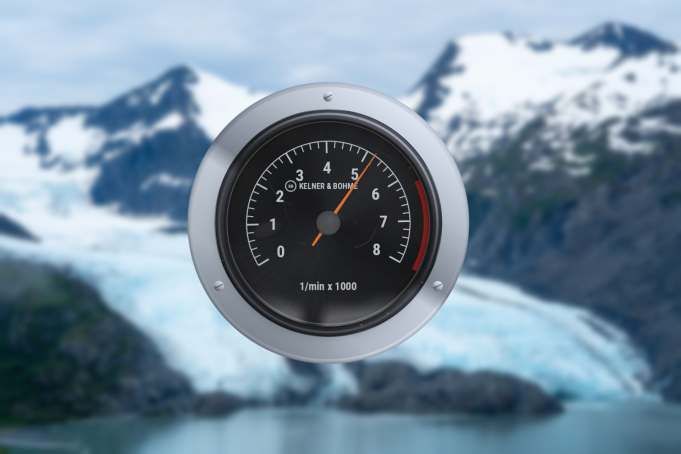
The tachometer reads 5200; rpm
